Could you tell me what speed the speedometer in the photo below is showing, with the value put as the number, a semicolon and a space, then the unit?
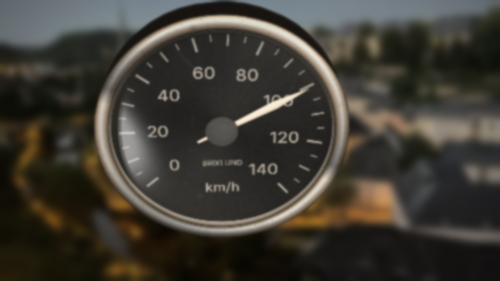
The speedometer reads 100; km/h
